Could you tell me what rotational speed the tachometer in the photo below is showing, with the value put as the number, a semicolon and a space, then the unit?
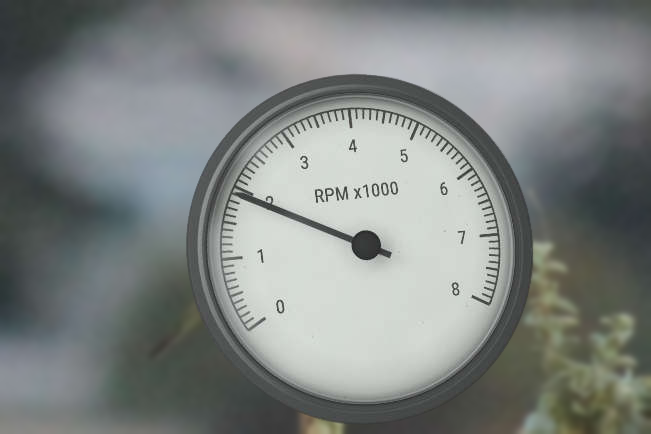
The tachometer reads 1900; rpm
